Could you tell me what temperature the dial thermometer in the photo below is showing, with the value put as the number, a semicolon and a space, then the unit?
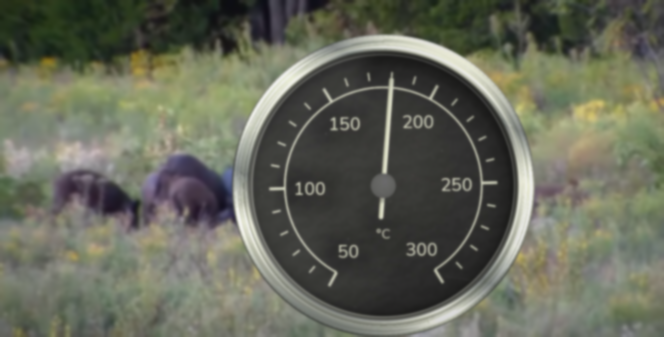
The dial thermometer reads 180; °C
